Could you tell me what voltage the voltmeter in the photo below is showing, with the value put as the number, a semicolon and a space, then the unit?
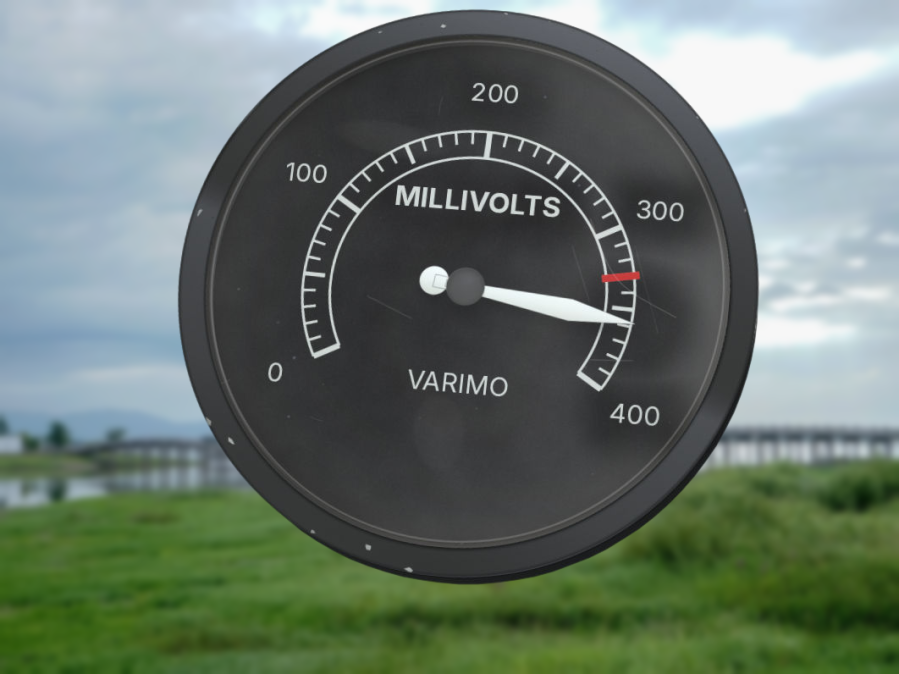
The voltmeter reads 360; mV
